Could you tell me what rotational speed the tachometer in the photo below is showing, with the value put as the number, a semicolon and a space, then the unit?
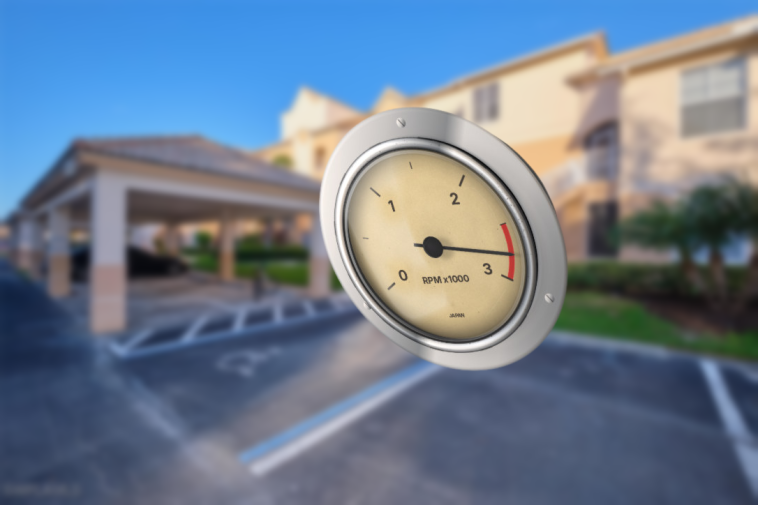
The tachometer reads 2750; rpm
